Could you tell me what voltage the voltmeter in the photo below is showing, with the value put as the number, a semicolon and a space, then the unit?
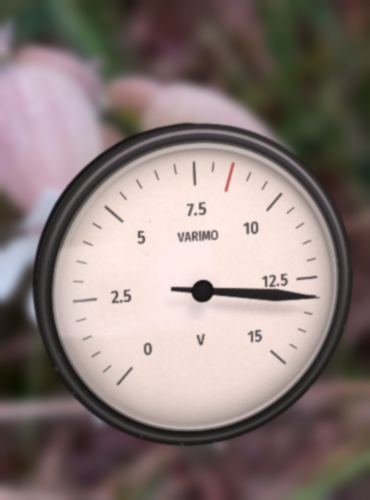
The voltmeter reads 13; V
